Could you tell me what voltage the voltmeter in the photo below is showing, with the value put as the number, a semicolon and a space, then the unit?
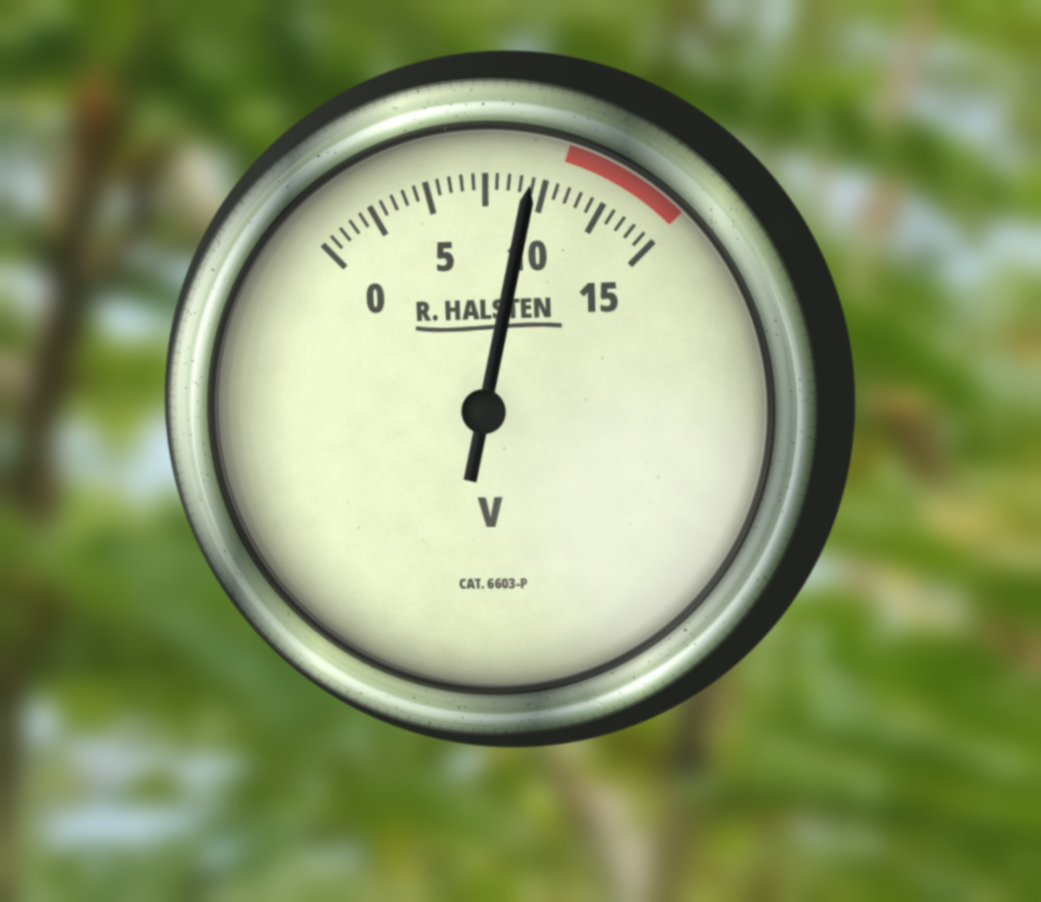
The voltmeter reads 9.5; V
